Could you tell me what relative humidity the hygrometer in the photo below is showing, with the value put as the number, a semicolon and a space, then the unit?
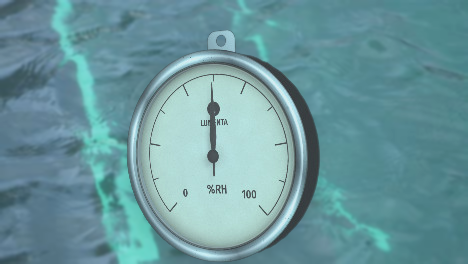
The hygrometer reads 50; %
